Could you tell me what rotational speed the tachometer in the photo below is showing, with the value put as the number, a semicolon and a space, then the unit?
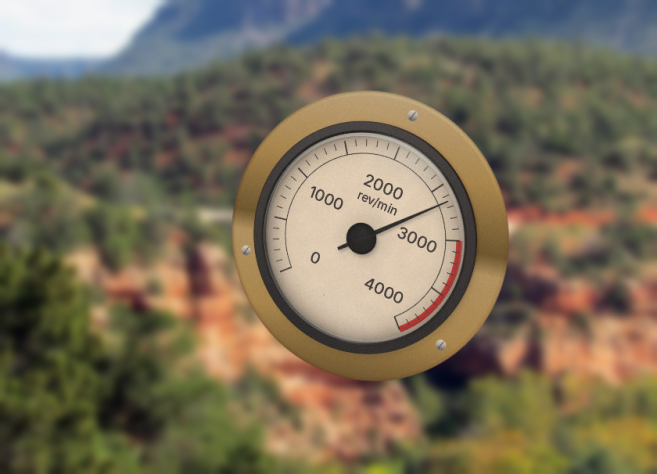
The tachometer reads 2650; rpm
